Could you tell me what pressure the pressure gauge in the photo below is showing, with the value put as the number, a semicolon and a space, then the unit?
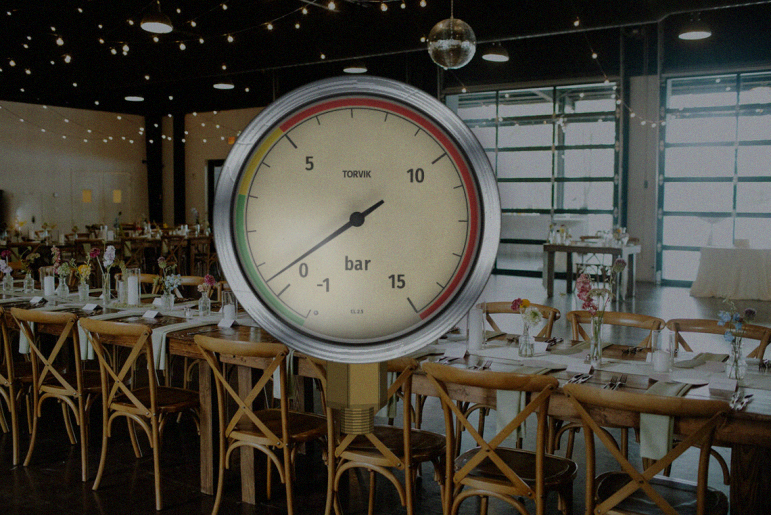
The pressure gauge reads 0.5; bar
